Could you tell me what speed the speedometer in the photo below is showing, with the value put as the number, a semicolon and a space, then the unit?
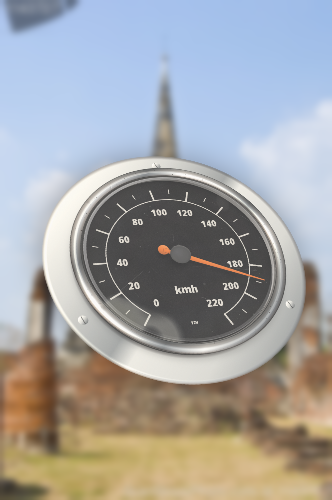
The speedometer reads 190; km/h
